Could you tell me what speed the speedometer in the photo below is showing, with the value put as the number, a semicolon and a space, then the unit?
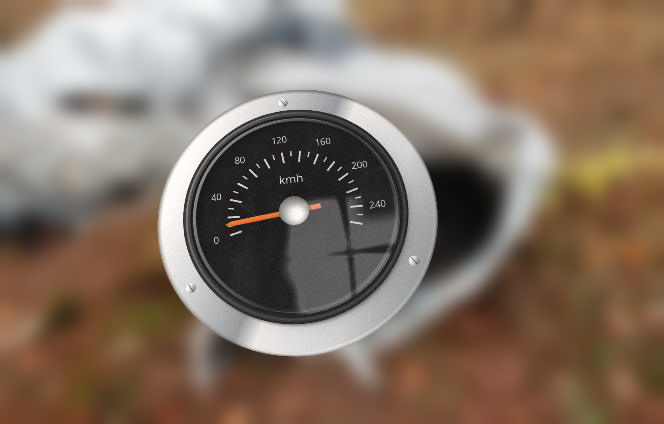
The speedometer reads 10; km/h
